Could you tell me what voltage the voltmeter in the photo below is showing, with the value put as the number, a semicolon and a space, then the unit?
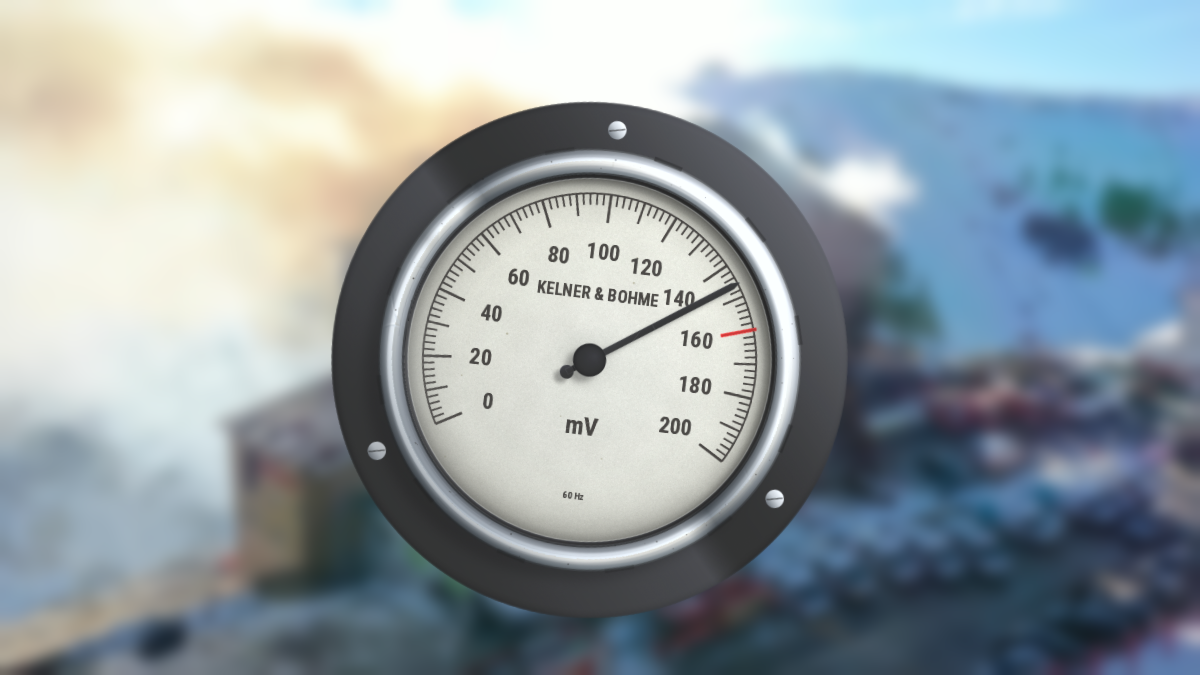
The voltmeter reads 146; mV
